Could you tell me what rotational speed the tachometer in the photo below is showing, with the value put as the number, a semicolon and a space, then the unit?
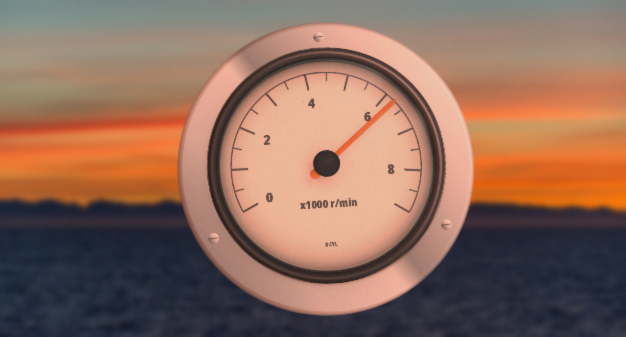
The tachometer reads 6250; rpm
